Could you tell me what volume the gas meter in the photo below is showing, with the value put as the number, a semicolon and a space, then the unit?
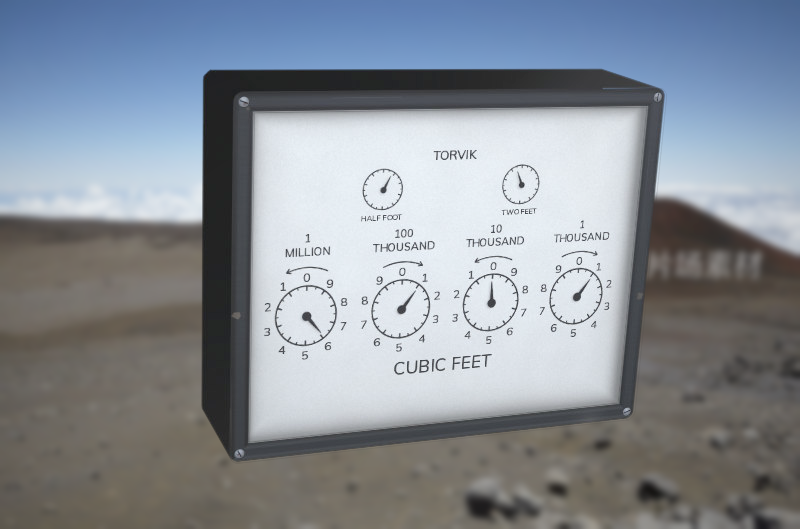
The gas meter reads 610100; ft³
